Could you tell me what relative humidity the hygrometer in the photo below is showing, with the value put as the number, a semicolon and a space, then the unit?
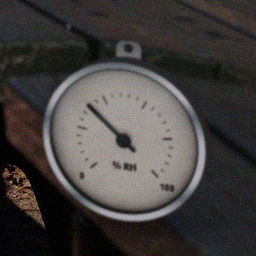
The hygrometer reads 32; %
